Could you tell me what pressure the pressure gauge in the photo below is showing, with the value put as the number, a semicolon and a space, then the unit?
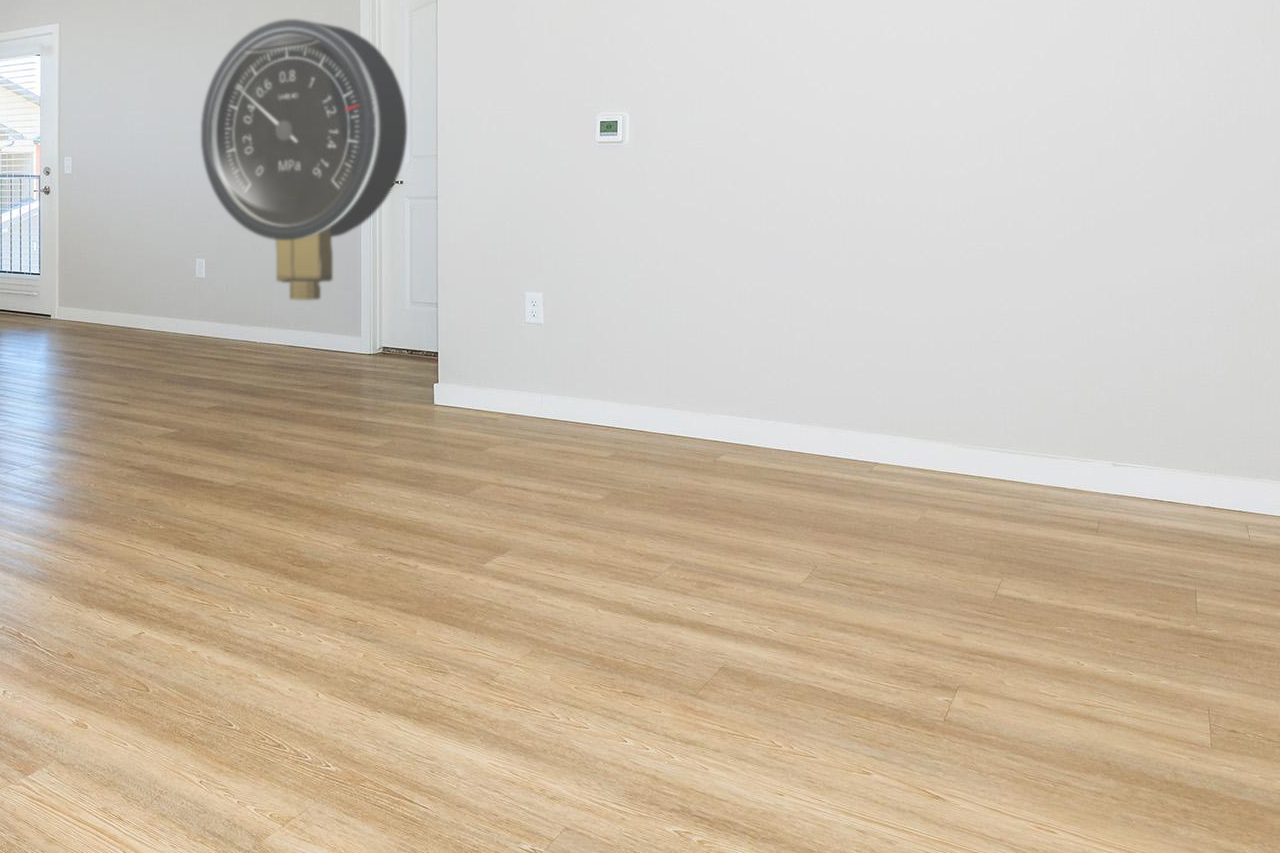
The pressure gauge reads 0.5; MPa
